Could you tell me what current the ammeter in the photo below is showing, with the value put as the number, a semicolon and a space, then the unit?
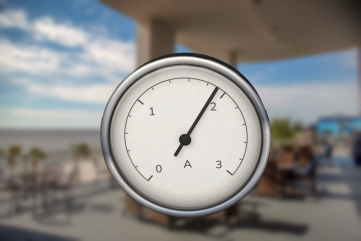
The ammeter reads 1.9; A
